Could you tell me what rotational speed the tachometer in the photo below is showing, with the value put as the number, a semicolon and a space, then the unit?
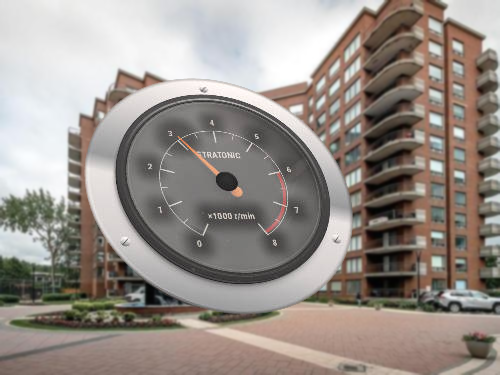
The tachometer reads 3000; rpm
